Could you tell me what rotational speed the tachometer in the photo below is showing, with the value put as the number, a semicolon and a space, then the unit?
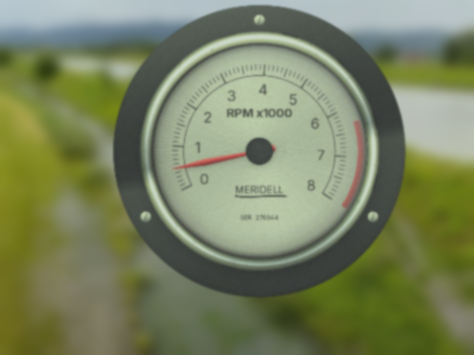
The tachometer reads 500; rpm
